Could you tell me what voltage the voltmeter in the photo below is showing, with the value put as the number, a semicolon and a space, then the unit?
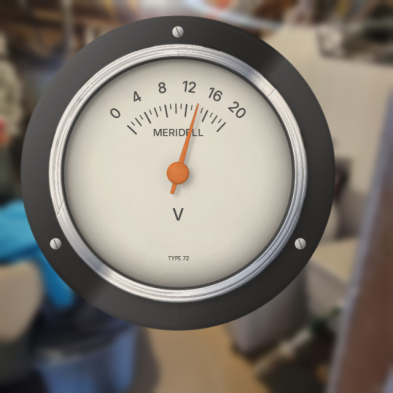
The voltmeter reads 14; V
